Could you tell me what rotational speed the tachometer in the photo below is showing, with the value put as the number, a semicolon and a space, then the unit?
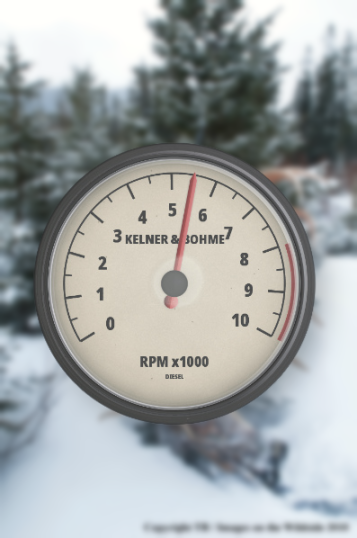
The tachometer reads 5500; rpm
